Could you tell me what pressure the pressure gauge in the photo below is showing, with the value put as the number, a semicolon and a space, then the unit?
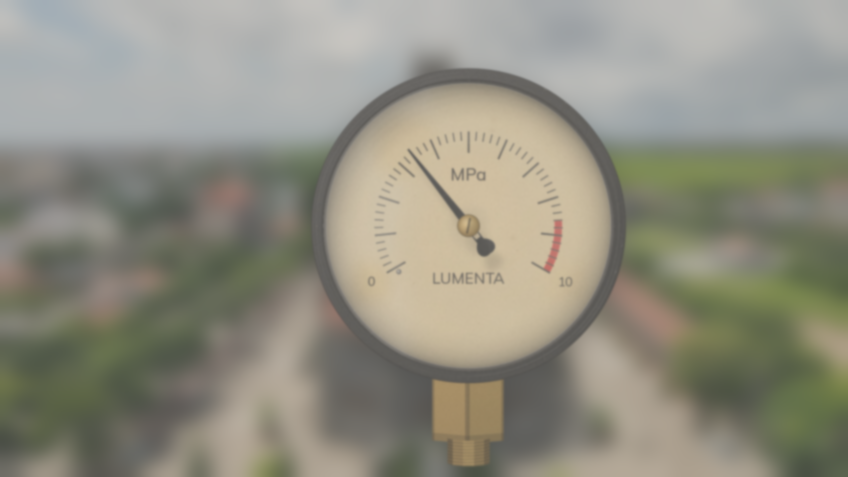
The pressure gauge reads 3.4; MPa
